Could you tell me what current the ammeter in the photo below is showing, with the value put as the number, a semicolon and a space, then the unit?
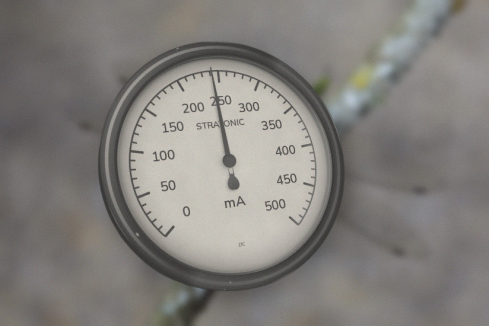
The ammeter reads 240; mA
